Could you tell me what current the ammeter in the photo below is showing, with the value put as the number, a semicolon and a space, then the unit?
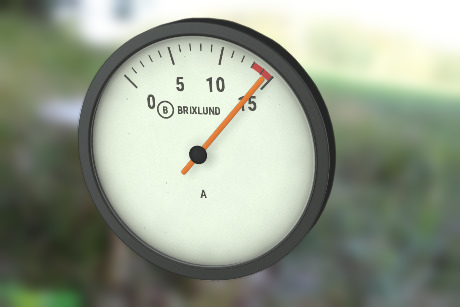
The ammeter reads 14.5; A
